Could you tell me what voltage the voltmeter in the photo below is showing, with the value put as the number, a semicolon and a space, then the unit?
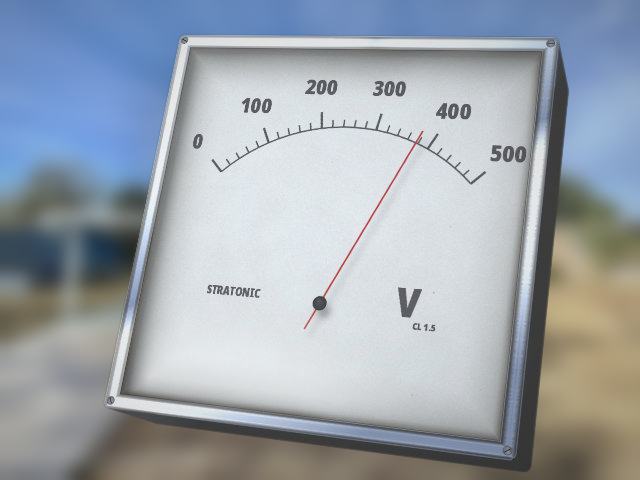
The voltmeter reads 380; V
